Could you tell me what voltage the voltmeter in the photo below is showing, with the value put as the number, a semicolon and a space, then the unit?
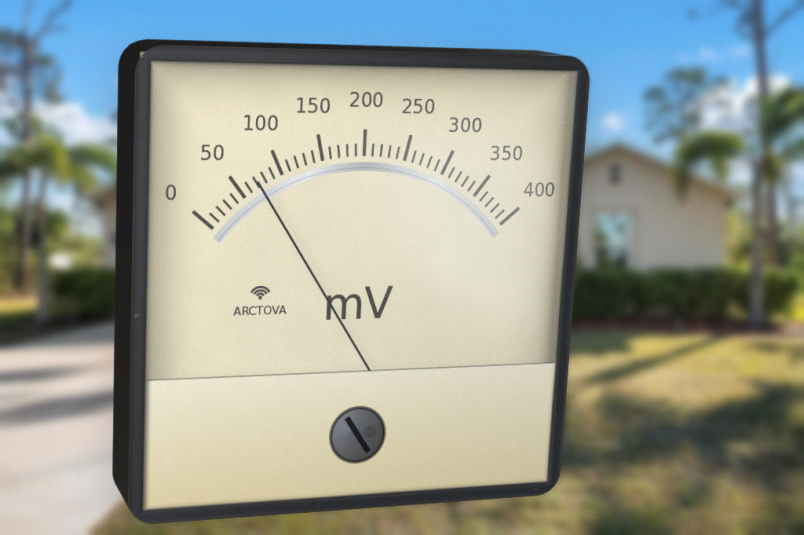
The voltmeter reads 70; mV
